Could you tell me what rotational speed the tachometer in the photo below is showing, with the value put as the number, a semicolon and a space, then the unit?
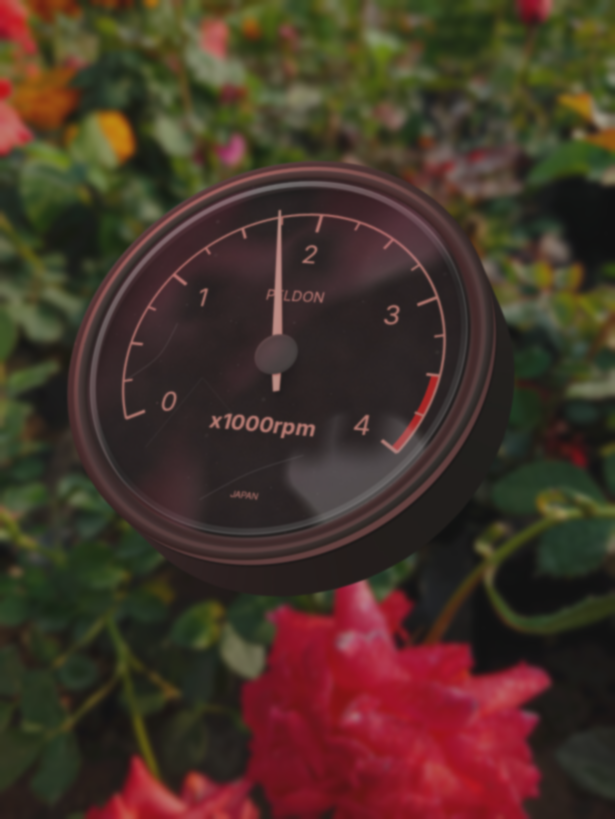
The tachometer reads 1750; rpm
